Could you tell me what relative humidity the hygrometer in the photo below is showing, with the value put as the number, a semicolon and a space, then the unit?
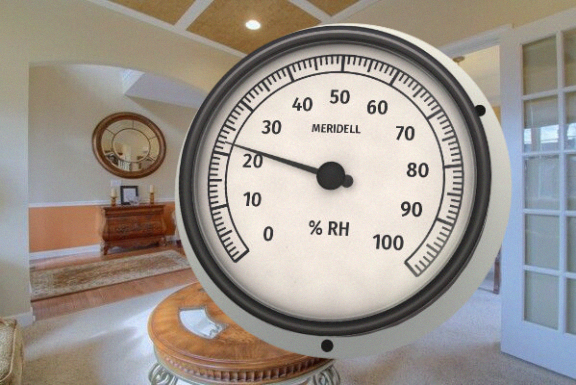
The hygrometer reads 22; %
